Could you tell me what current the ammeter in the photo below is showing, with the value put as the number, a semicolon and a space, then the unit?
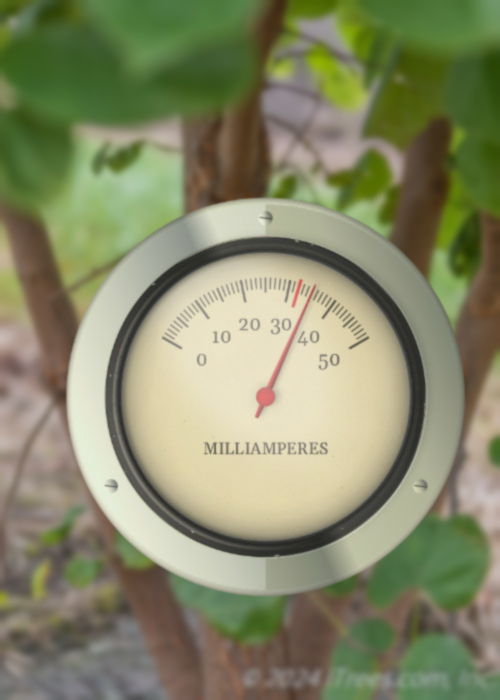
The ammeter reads 35; mA
